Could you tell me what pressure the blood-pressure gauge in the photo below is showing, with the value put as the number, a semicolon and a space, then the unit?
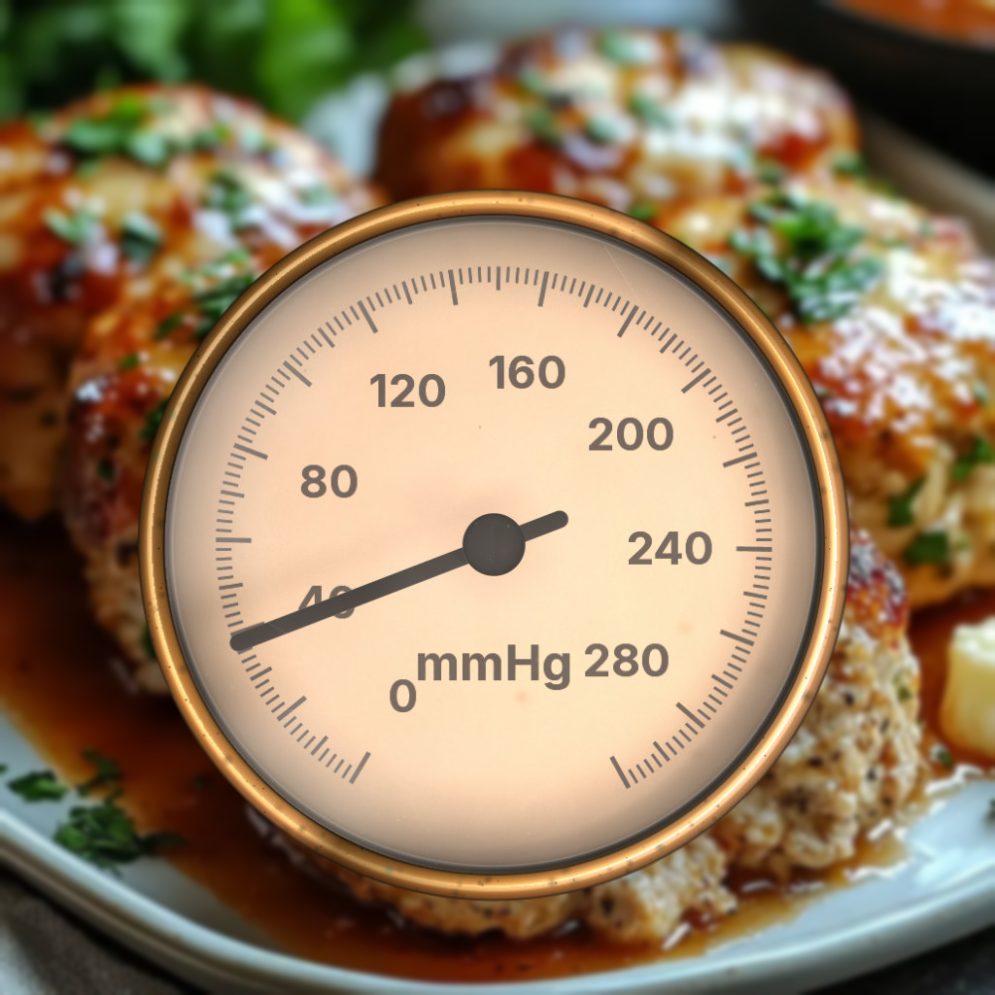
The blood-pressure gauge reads 38; mmHg
